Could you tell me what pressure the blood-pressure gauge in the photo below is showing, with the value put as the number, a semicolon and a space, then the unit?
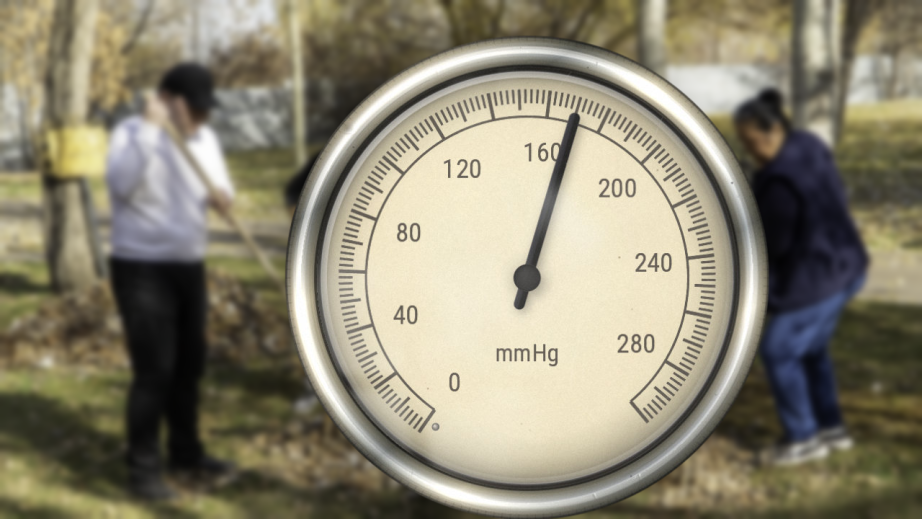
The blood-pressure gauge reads 170; mmHg
